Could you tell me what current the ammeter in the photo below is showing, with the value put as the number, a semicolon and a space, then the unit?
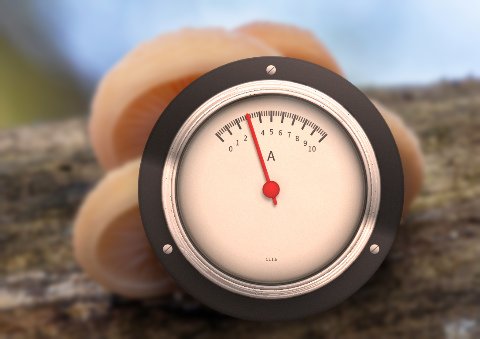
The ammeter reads 3; A
